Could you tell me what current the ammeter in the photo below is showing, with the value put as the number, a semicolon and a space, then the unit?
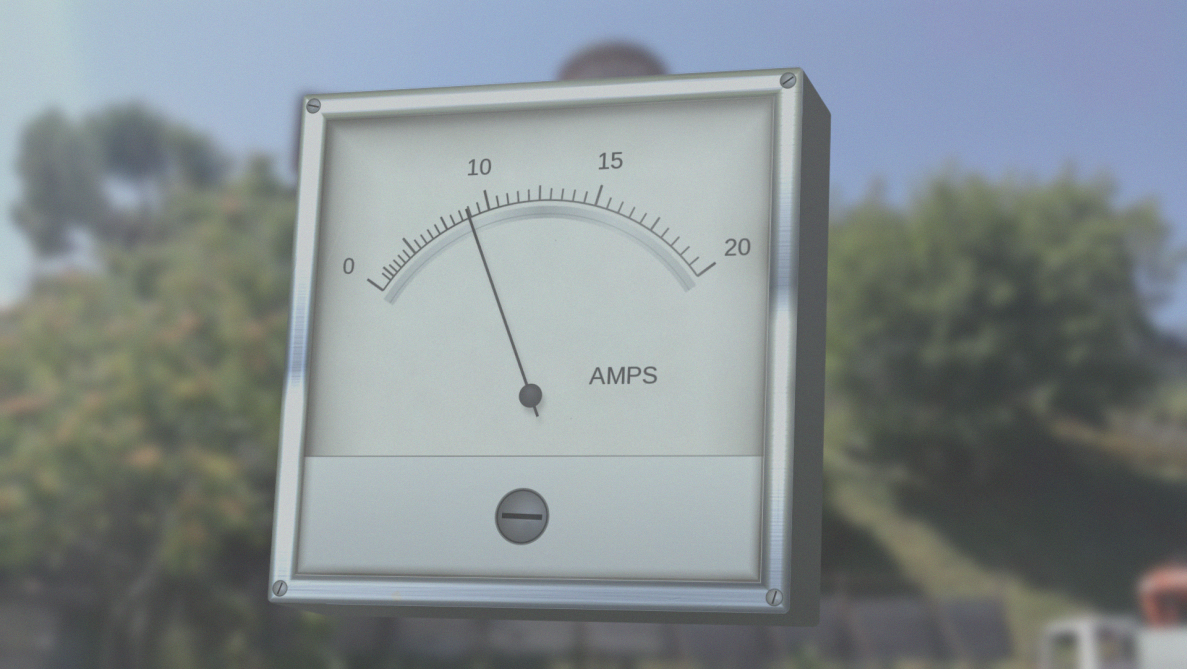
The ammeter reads 9; A
